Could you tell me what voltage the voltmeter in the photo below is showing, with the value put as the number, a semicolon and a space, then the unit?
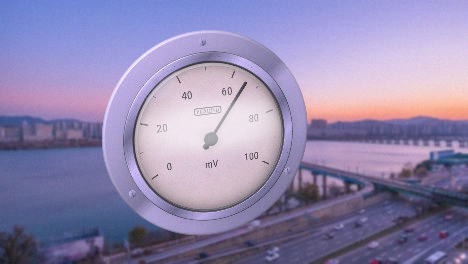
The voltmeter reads 65; mV
